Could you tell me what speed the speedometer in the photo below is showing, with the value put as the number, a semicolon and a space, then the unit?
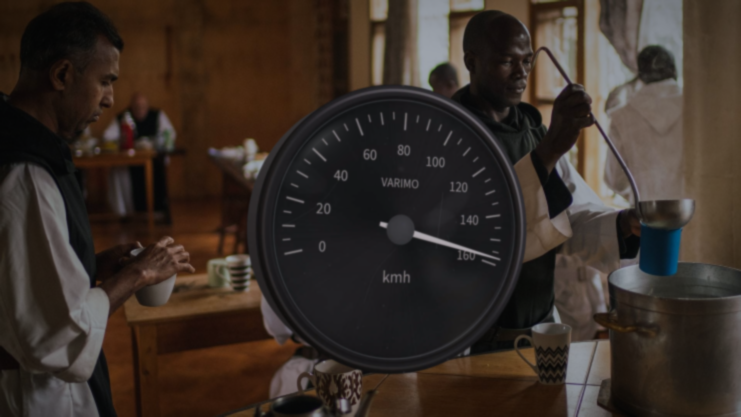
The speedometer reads 157.5; km/h
